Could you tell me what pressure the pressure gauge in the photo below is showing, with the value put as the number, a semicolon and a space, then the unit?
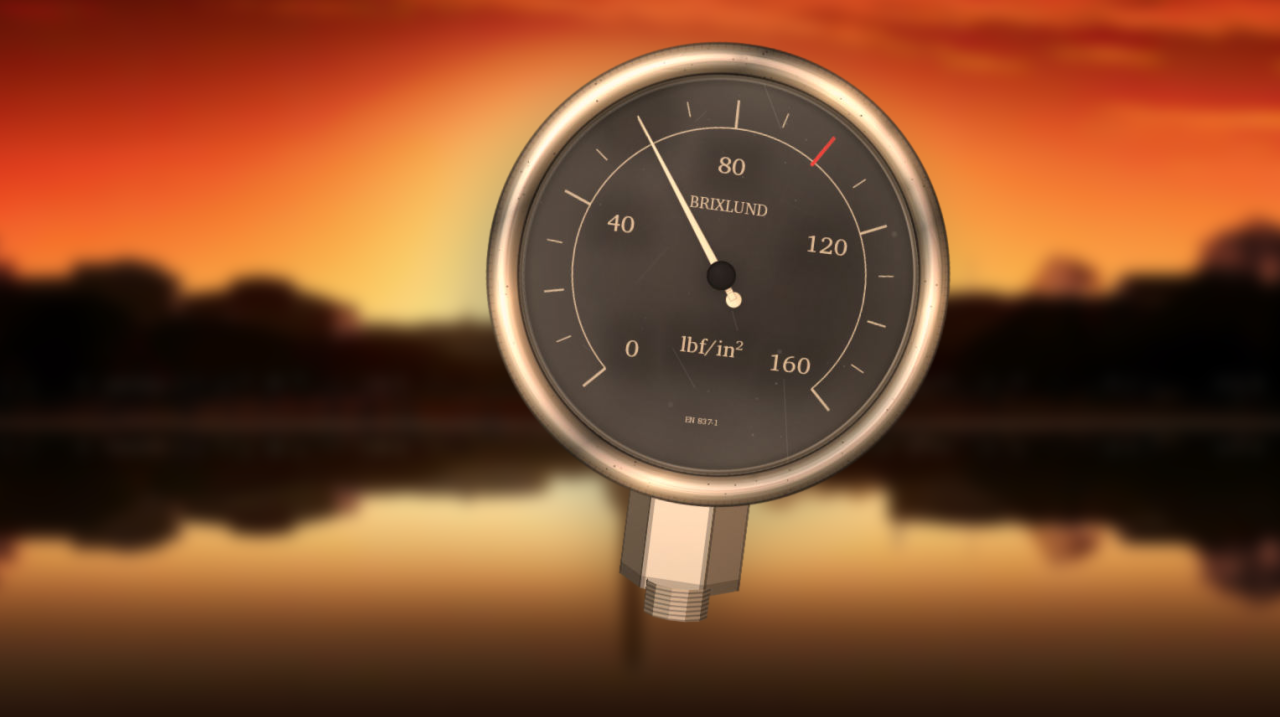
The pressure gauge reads 60; psi
